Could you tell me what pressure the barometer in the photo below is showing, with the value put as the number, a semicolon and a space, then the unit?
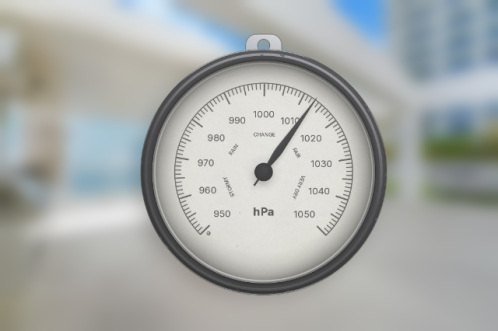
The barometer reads 1013; hPa
